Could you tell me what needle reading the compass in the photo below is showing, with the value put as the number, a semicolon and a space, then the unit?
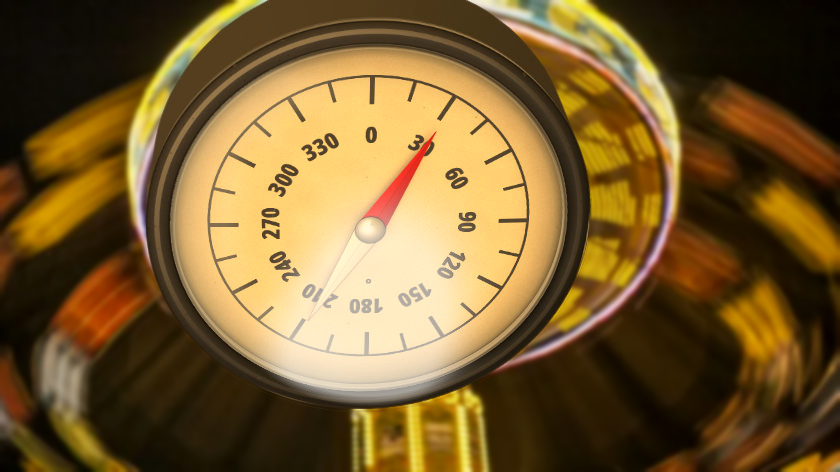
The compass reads 30; °
